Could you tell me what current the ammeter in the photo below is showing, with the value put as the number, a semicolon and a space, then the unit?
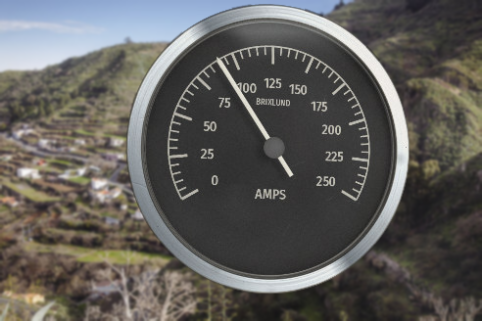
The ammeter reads 90; A
